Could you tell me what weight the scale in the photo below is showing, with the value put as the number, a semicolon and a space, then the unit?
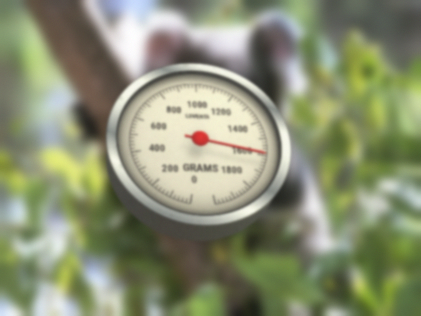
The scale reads 1600; g
